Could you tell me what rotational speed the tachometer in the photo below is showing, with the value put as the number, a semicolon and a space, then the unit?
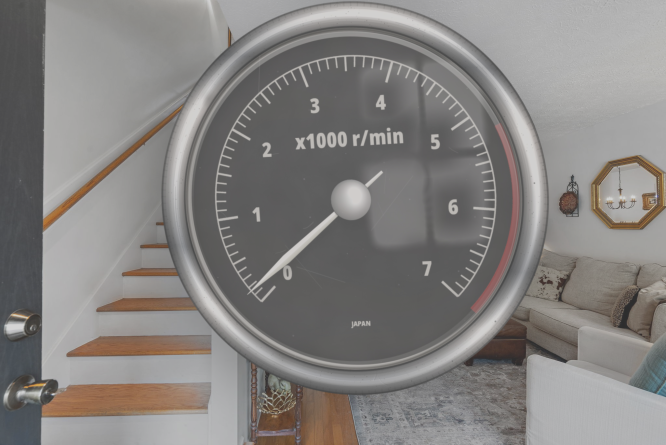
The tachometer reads 150; rpm
